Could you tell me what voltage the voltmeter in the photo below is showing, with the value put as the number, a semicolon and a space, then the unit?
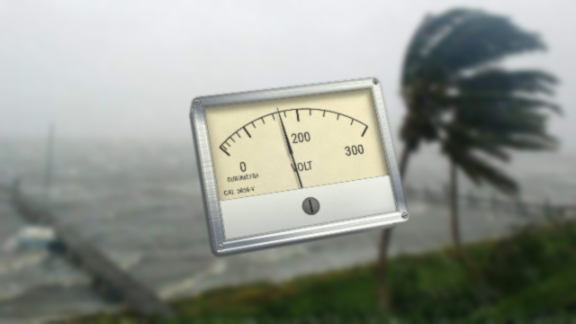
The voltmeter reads 170; V
